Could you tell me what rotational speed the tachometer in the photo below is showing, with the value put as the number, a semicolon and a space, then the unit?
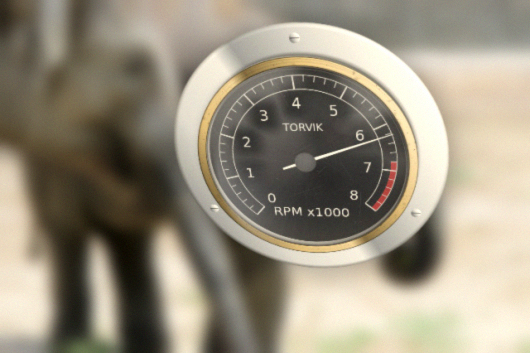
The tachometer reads 6200; rpm
